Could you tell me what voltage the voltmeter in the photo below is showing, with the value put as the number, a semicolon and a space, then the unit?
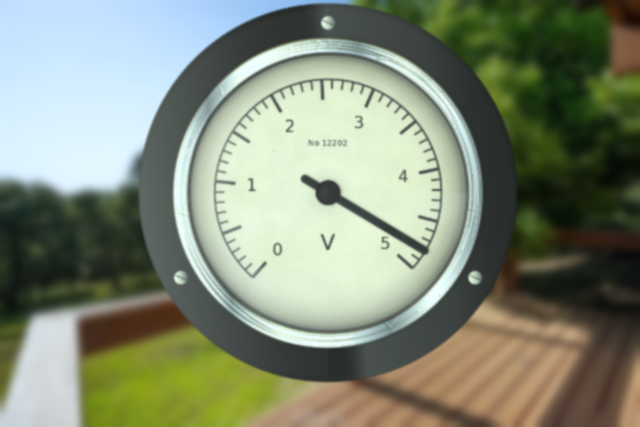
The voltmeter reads 4.8; V
